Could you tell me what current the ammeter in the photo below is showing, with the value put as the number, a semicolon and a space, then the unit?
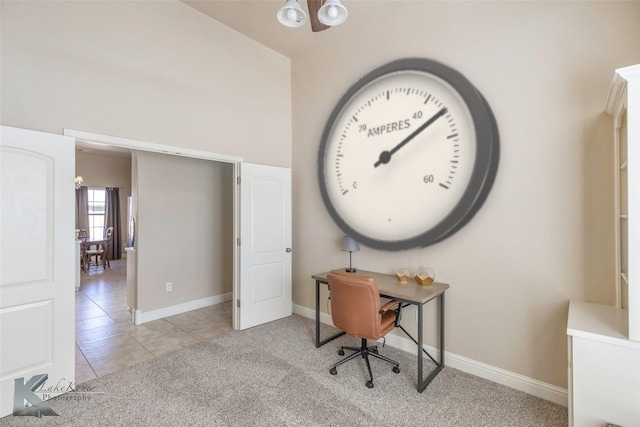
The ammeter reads 45; A
